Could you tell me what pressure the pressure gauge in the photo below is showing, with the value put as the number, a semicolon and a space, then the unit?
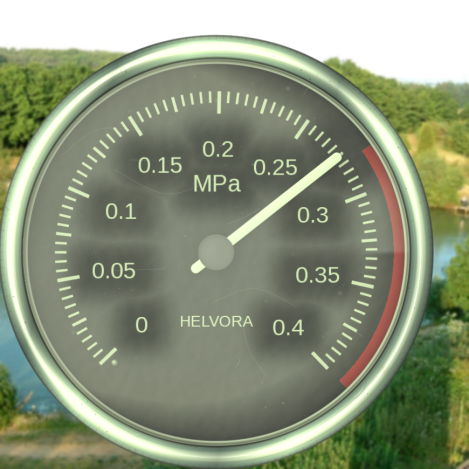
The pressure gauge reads 0.275; MPa
